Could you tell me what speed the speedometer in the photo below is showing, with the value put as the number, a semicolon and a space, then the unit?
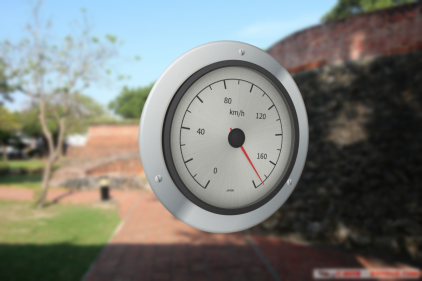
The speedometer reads 175; km/h
